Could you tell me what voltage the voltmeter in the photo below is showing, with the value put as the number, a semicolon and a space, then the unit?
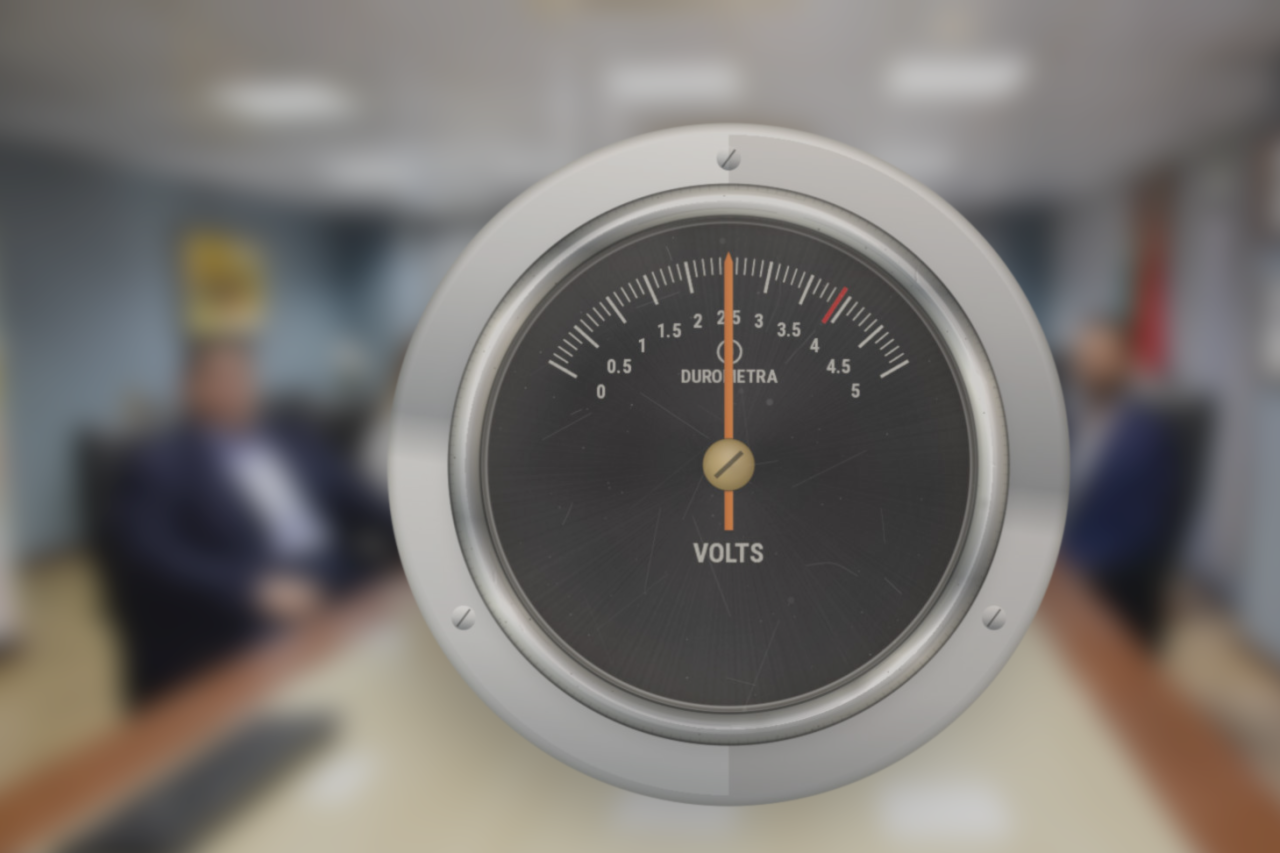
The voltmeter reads 2.5; V
